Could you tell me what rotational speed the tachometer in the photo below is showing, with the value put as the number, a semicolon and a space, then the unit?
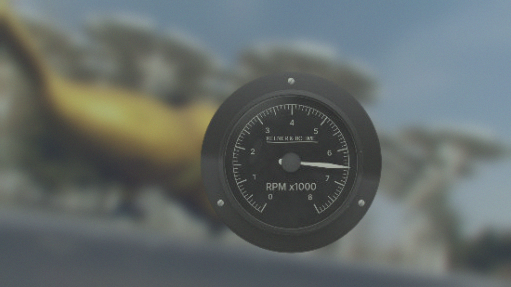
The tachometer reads 6500; rpm
